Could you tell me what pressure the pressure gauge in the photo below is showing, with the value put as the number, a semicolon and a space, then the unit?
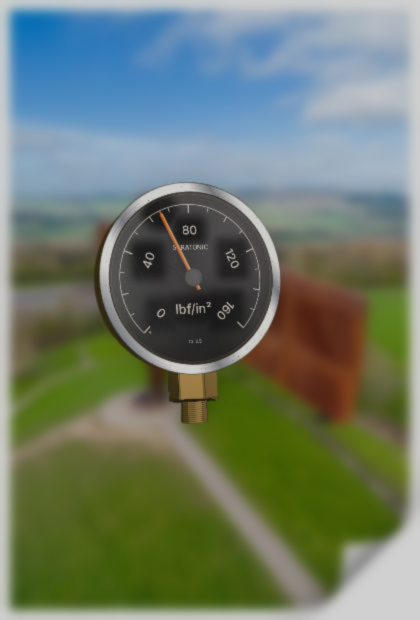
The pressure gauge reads 65; psi
